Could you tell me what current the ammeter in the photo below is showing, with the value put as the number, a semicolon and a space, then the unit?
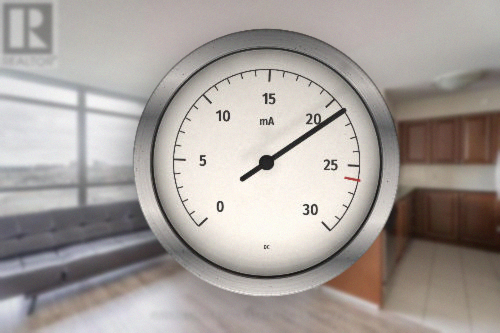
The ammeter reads 21; mA
